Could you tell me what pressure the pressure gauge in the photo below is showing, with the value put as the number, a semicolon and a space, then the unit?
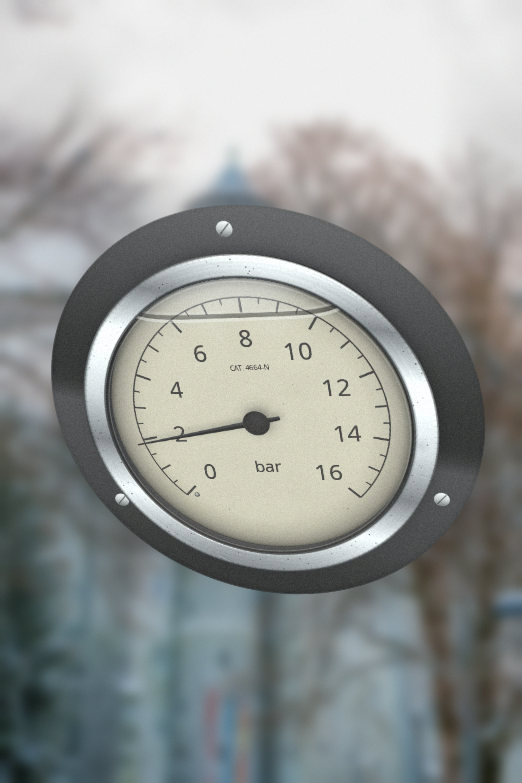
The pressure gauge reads 2; bar
